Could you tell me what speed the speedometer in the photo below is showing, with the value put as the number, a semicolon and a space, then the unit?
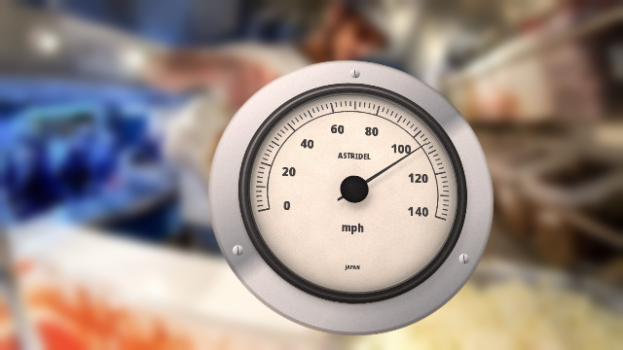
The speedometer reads 106; mph
